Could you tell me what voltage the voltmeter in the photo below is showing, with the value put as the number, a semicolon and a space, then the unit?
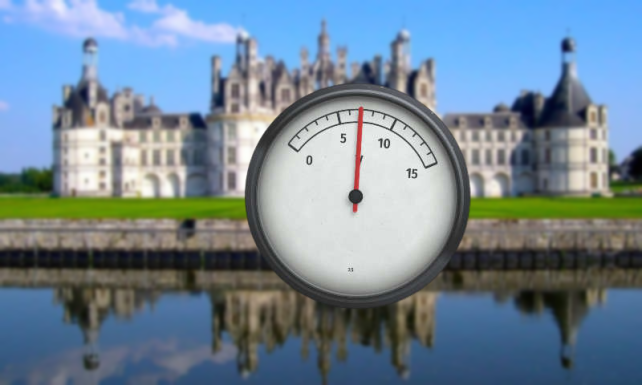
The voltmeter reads 7; V
